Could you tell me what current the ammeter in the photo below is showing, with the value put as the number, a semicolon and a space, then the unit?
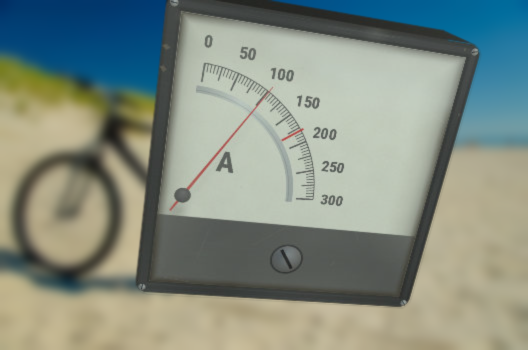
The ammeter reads 100; A
